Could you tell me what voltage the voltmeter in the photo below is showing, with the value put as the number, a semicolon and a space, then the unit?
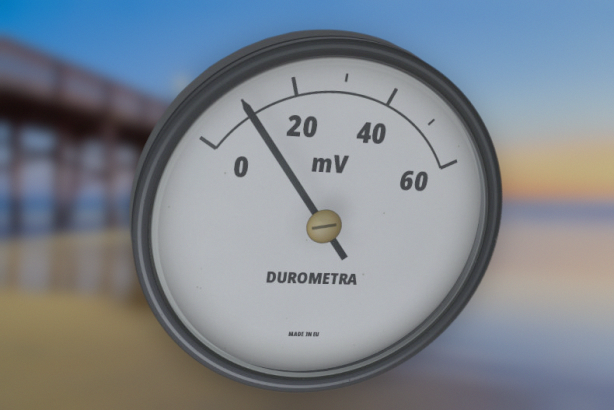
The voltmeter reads 10; mV
